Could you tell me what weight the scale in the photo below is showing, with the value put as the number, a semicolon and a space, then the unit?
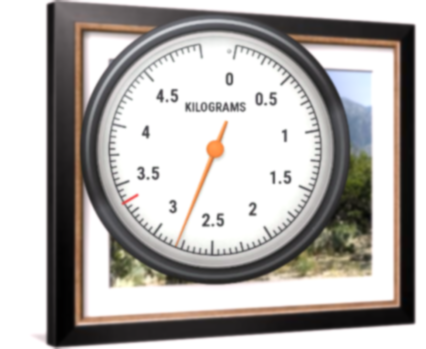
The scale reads 2.8; kg
